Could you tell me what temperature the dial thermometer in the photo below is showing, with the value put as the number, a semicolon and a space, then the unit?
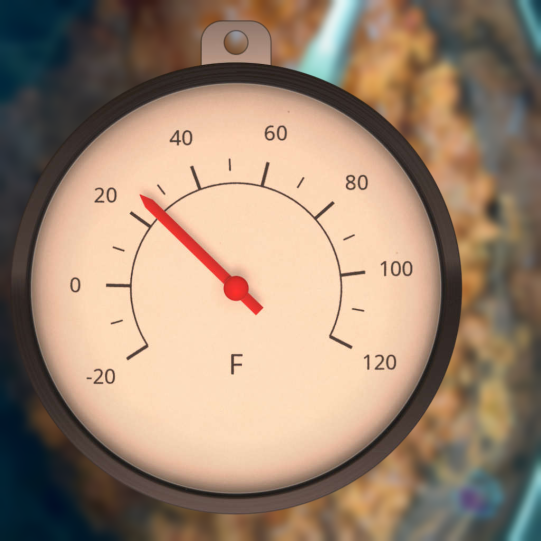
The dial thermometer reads 25; °F
